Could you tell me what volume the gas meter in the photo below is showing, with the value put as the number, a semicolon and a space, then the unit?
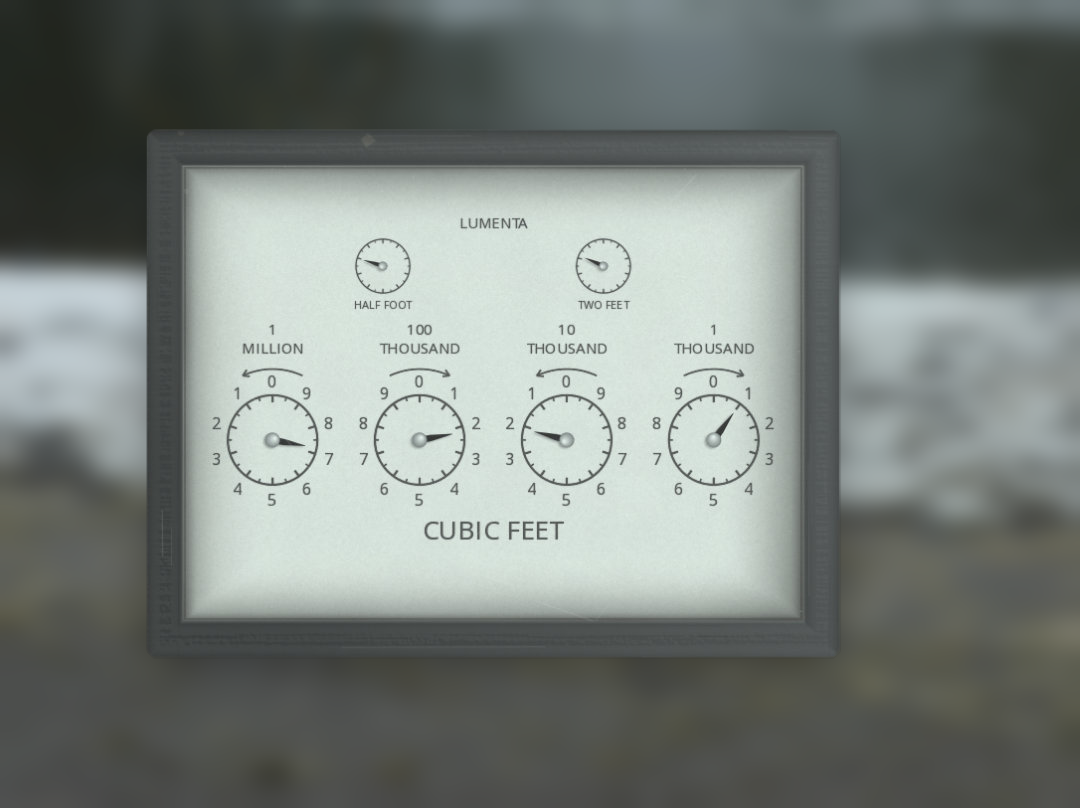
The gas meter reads 722100; ft³
